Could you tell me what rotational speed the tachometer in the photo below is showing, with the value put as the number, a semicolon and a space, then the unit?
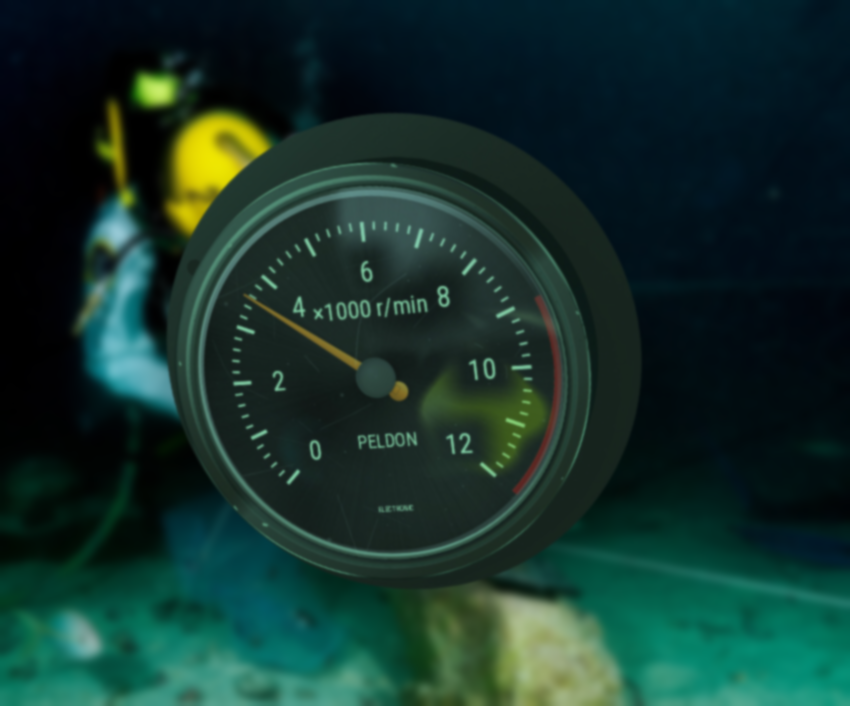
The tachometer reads 3600; rpm
